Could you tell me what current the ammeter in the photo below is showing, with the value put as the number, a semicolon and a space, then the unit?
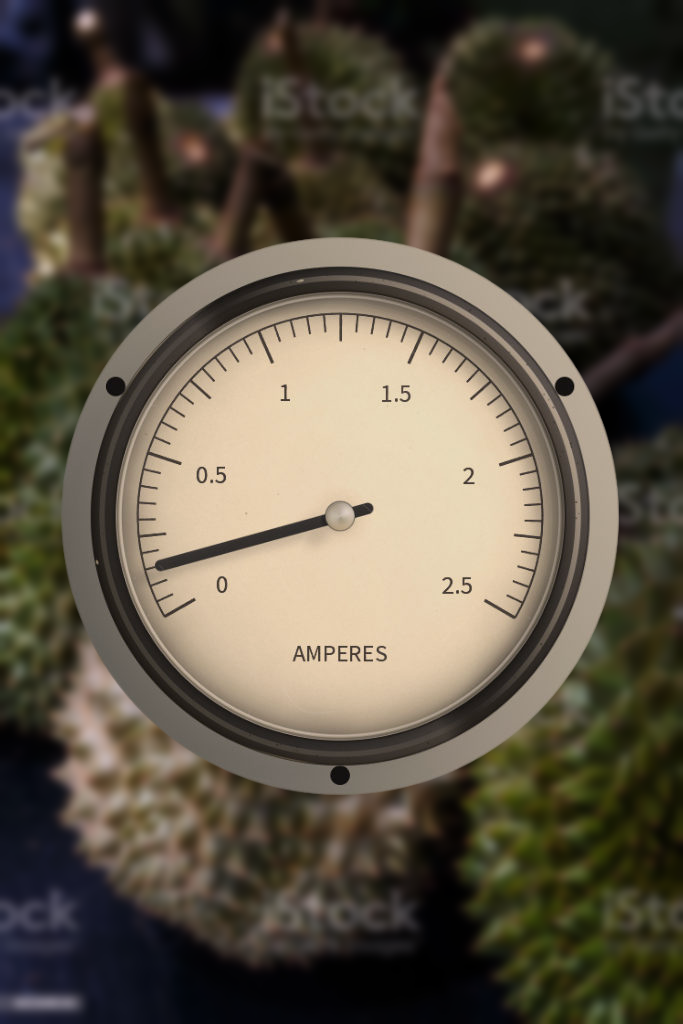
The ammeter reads 0.15; A
